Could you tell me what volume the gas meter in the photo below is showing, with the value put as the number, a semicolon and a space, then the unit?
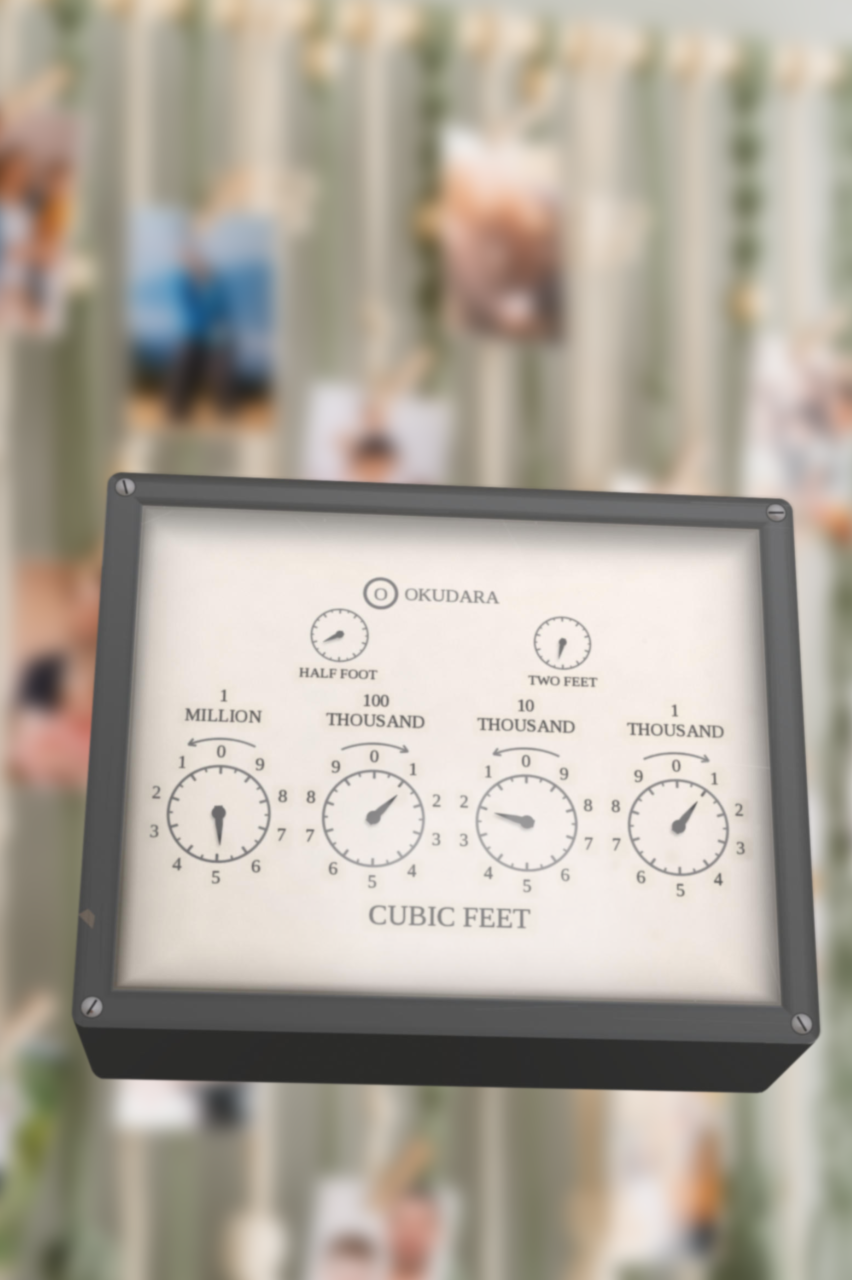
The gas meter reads 512100; ft³
